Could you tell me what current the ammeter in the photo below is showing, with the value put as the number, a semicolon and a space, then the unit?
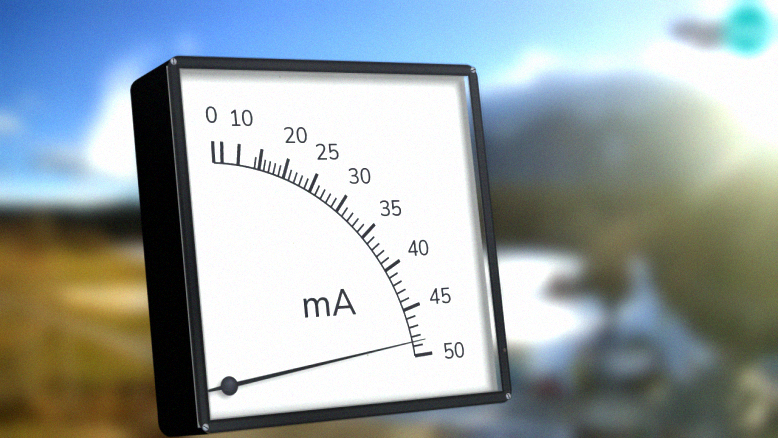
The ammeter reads 48.5; mA
